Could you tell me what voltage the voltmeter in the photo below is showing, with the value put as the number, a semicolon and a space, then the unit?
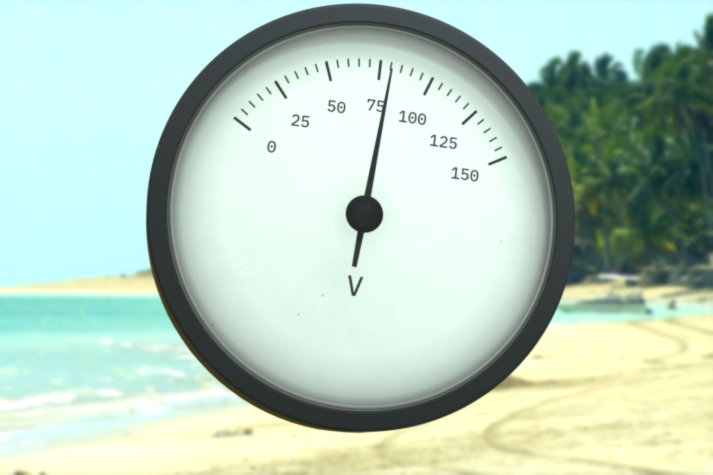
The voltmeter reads 80; V
